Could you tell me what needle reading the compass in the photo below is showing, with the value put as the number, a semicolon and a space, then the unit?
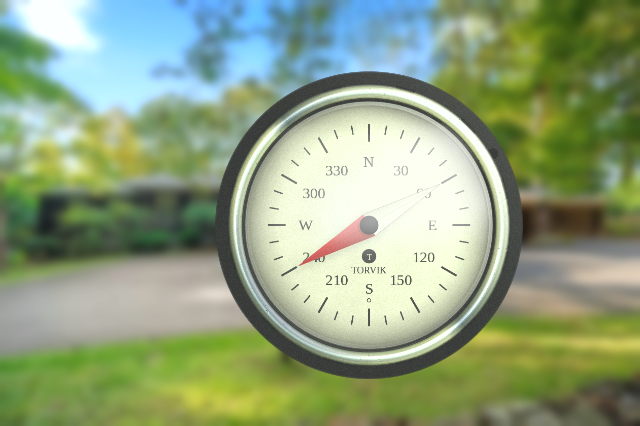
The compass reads 240; °
